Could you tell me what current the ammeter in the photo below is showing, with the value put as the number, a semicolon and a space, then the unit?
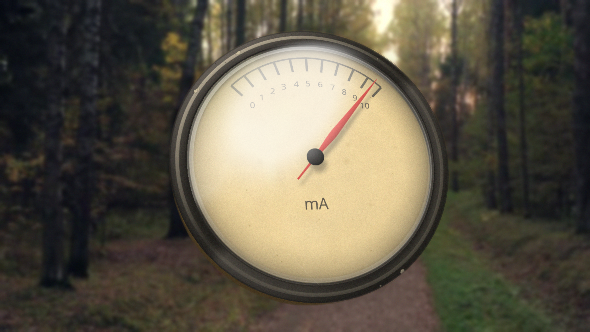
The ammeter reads 9.5; mA
